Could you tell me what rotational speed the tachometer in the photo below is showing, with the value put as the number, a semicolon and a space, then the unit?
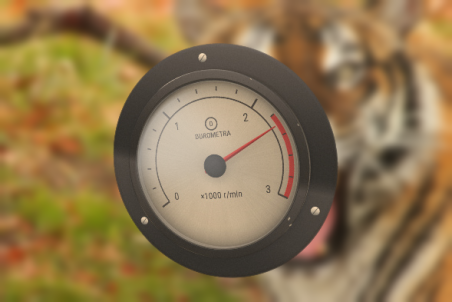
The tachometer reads 2300; rpm
